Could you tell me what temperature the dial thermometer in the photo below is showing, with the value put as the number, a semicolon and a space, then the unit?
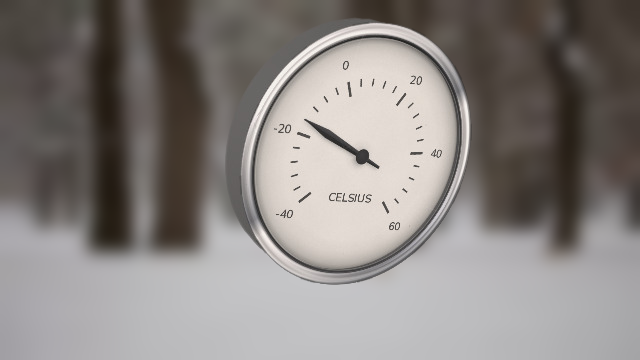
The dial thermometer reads -16; °C
